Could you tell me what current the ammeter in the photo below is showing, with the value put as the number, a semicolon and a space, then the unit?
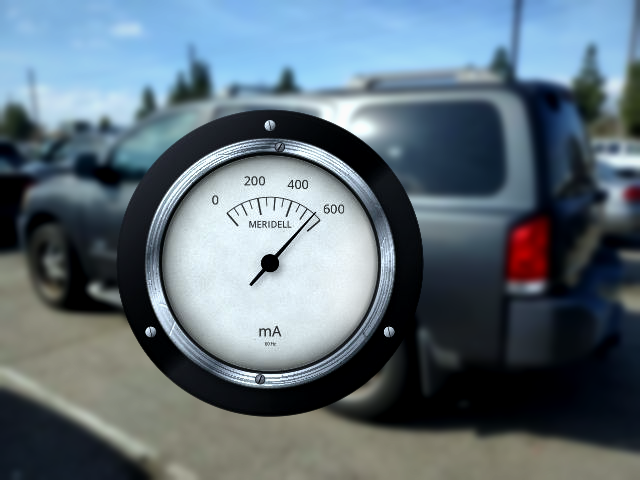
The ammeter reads 550; mA
